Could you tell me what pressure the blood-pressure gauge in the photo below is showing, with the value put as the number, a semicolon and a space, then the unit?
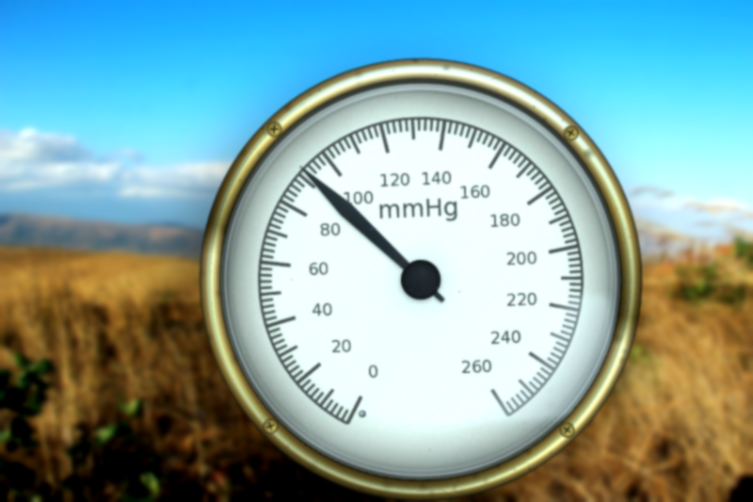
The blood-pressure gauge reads 92; mmHg
